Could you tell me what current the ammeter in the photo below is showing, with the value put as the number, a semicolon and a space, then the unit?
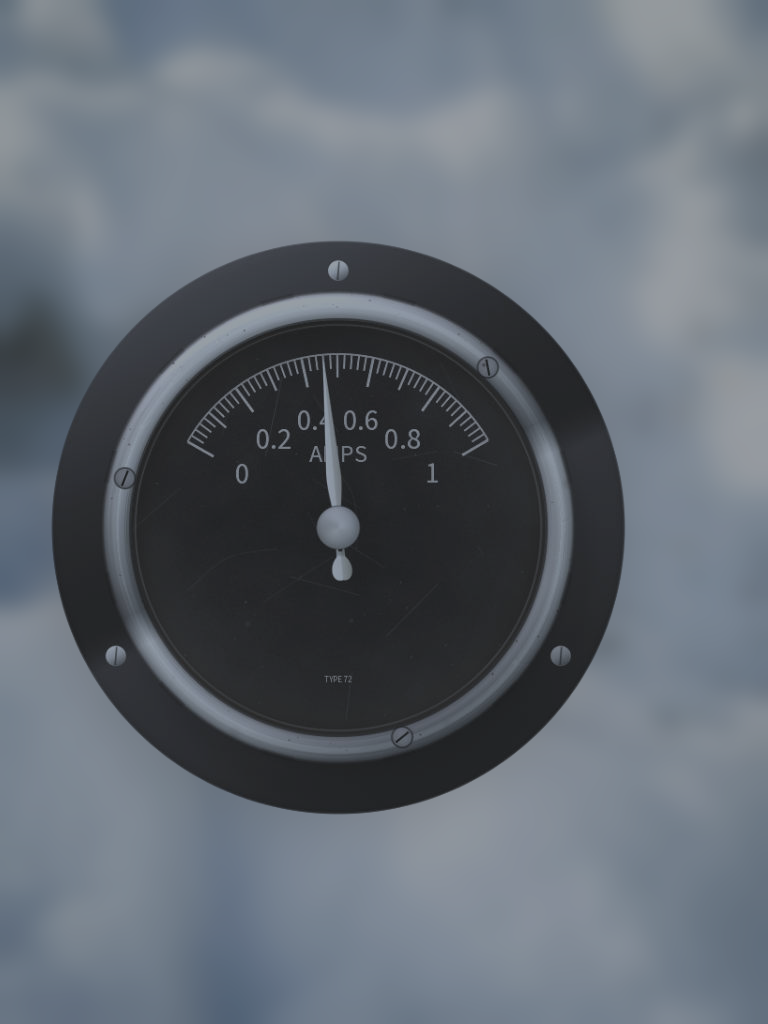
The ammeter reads 0.46; A
